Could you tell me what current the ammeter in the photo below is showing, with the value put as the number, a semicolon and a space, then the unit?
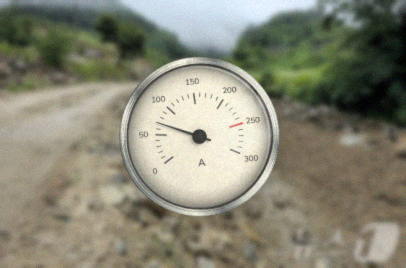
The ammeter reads 70; A
